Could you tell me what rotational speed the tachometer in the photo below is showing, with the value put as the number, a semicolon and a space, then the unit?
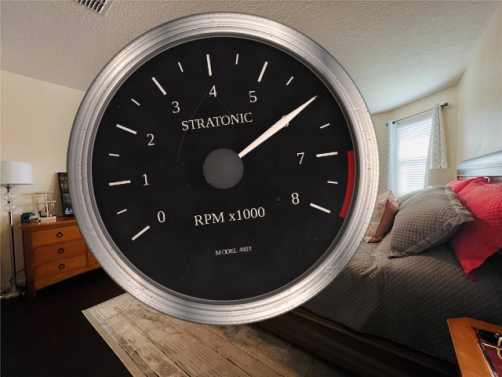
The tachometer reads 6000; rpm
